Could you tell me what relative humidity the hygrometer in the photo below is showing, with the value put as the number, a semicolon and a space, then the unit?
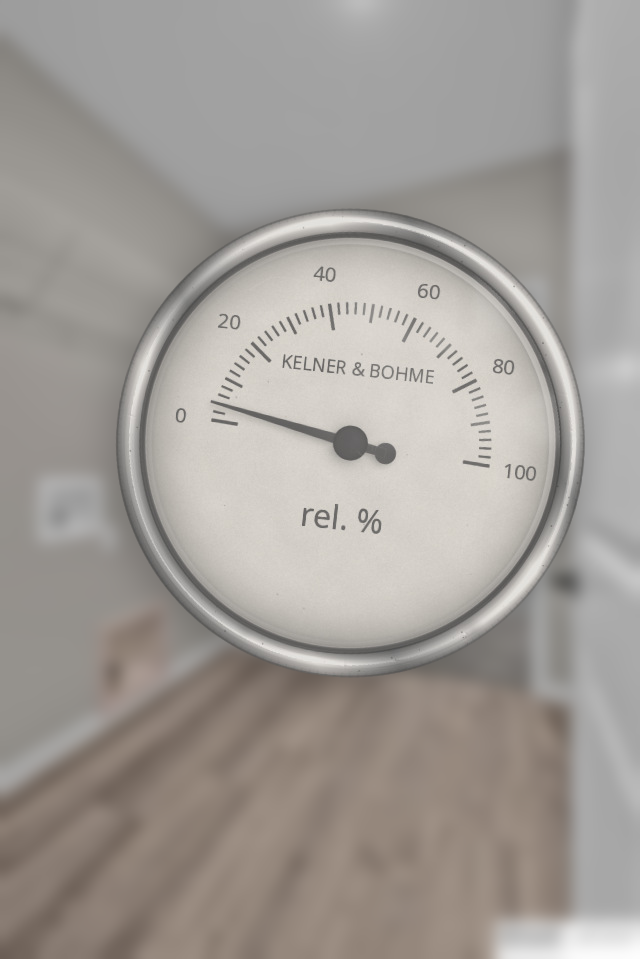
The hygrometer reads 4; %
